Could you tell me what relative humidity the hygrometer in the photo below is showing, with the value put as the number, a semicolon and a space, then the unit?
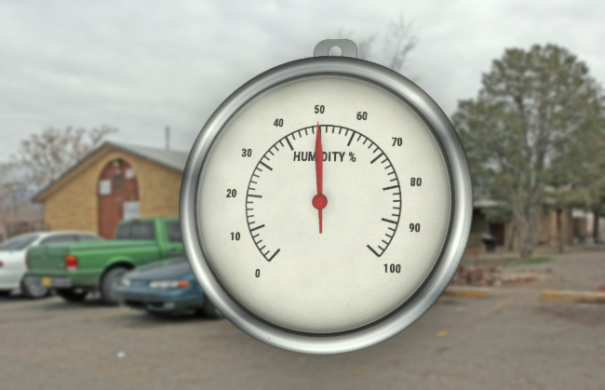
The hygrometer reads 50; %
